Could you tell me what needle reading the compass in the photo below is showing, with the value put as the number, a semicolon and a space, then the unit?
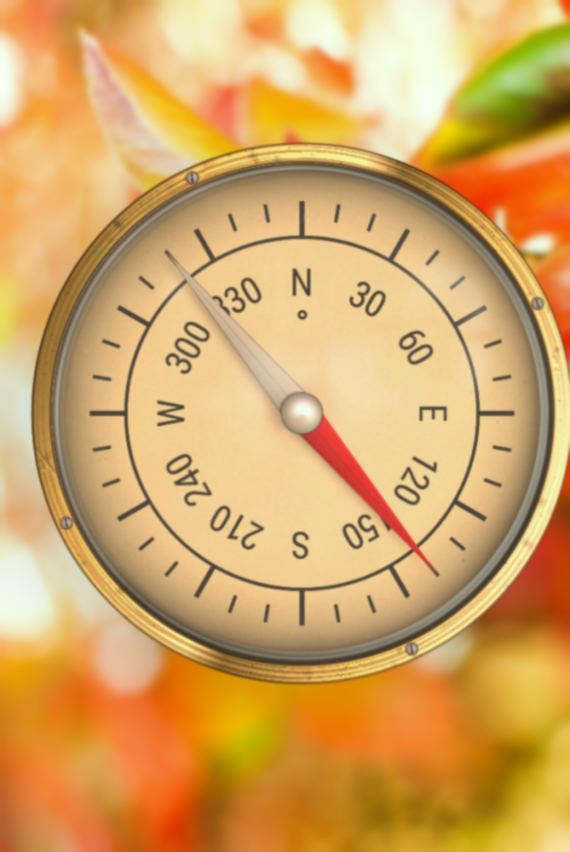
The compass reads 140; °
